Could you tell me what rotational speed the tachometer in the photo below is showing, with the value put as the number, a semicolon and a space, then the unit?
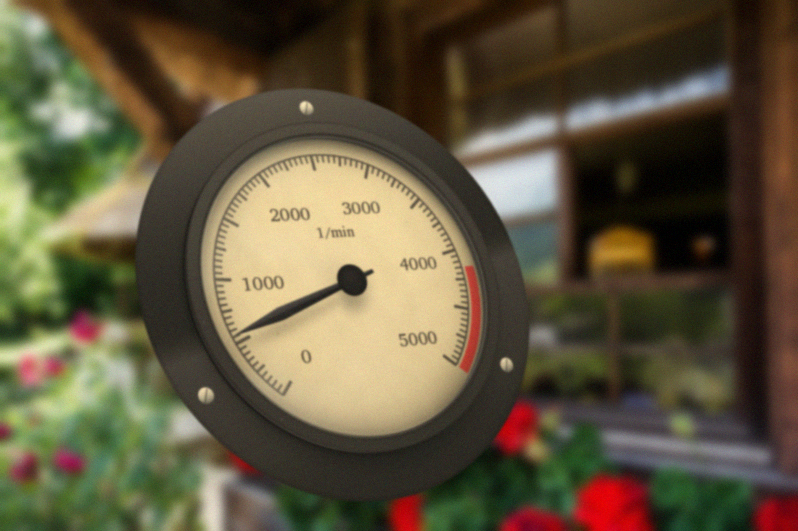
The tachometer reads 550; rpm
